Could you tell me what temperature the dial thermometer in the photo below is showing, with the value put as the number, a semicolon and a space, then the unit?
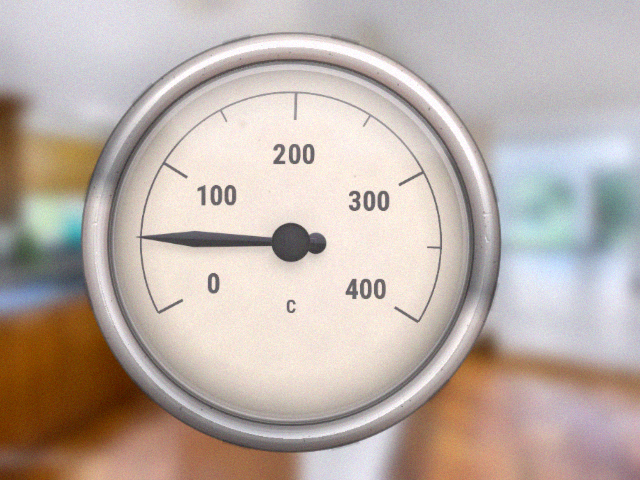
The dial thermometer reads 50; °C
